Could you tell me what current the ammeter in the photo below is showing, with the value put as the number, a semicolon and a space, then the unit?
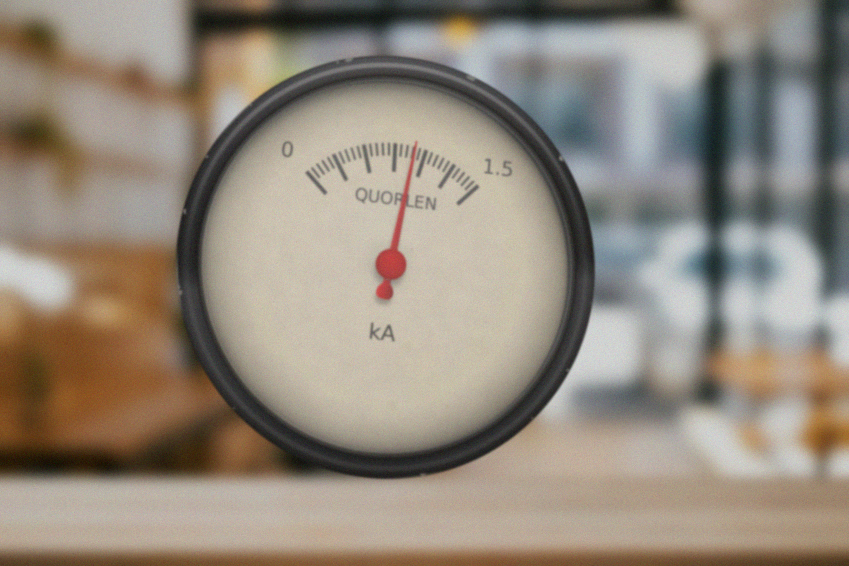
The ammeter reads 0.9; kA
